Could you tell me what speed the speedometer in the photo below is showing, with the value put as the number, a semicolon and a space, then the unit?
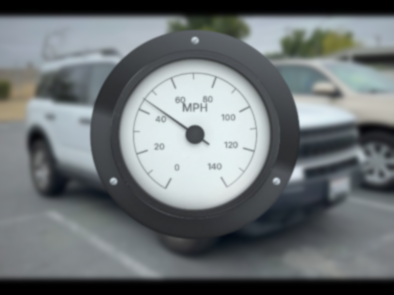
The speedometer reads 45; mph
